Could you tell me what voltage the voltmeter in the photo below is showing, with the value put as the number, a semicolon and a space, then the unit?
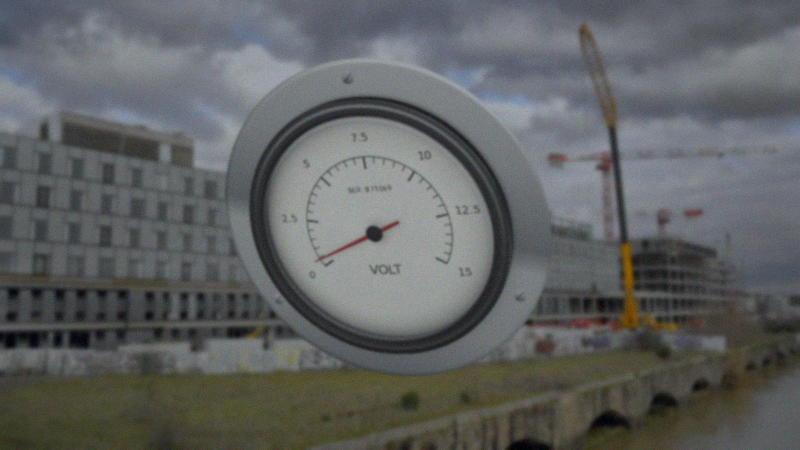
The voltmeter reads 0.5; V
